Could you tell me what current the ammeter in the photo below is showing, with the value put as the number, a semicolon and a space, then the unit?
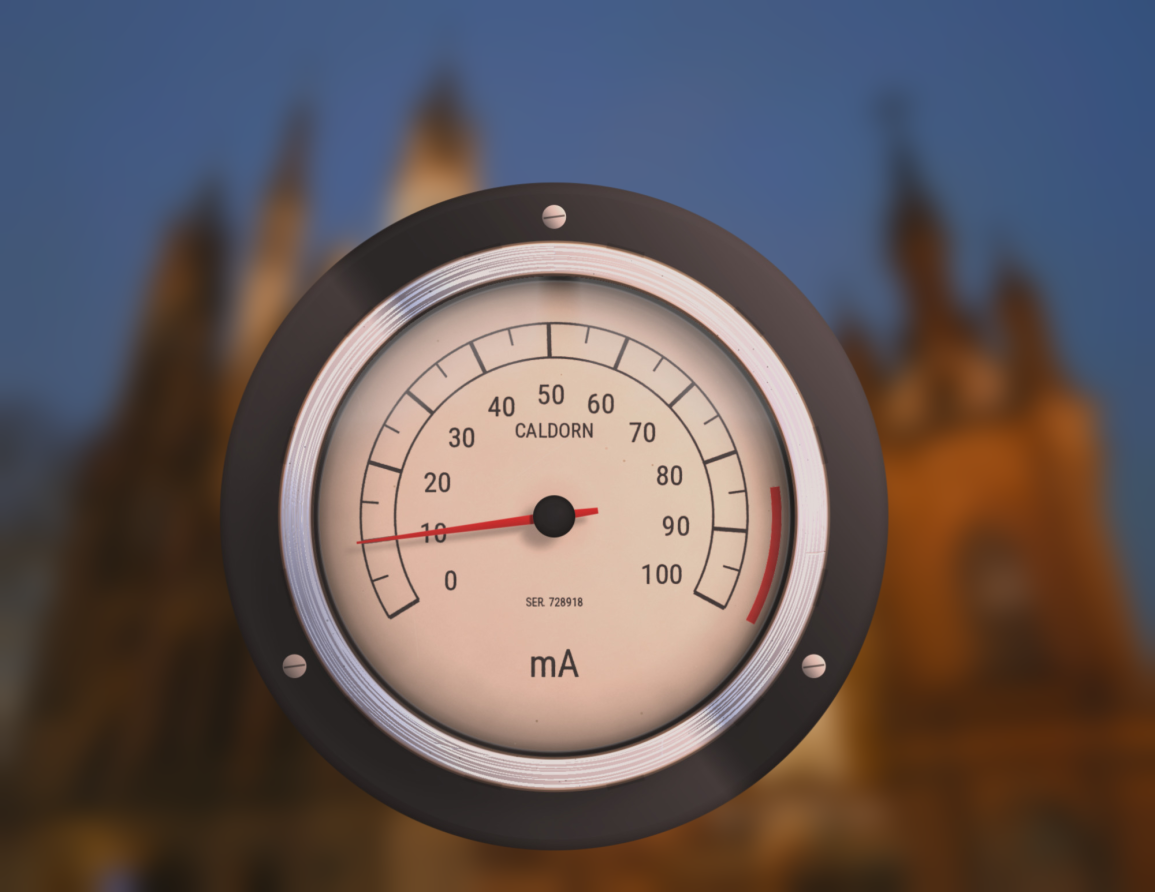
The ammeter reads 10; mA
